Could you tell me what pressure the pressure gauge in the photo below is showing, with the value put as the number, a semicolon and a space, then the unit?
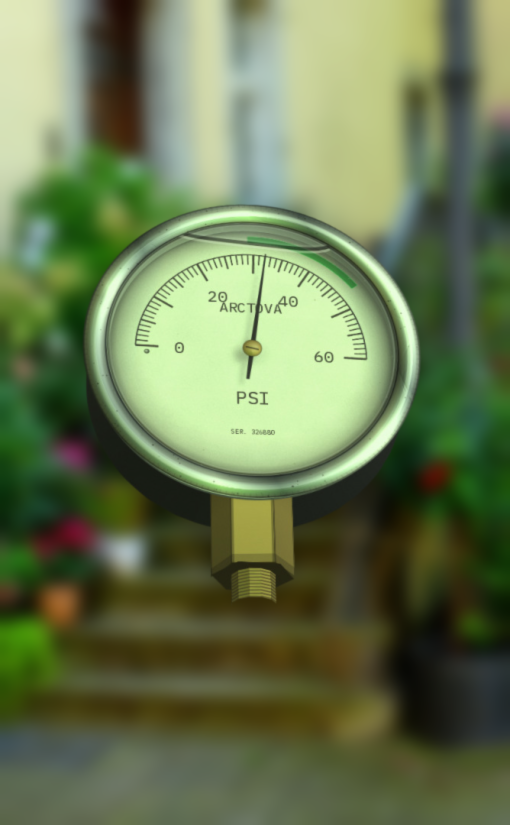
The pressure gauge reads 32; psi
